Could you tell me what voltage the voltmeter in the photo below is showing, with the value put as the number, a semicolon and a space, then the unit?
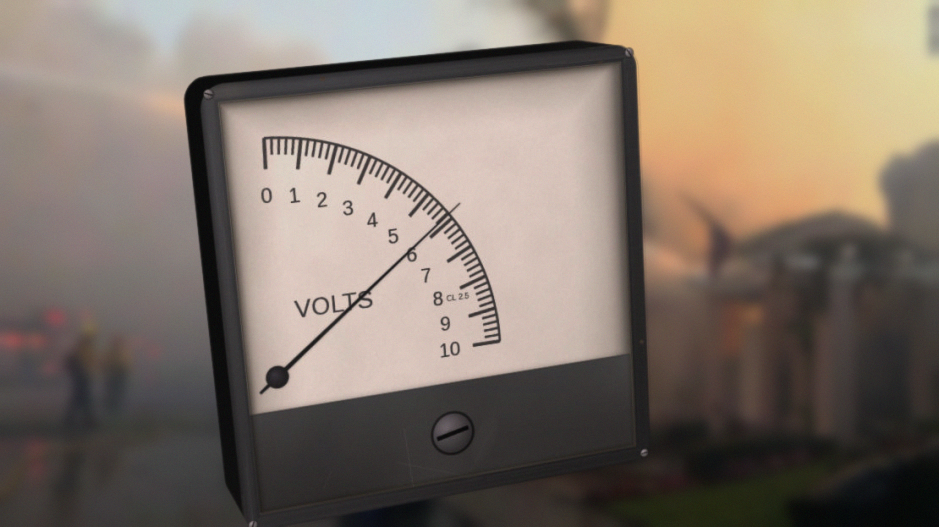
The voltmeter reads 5.8; V
